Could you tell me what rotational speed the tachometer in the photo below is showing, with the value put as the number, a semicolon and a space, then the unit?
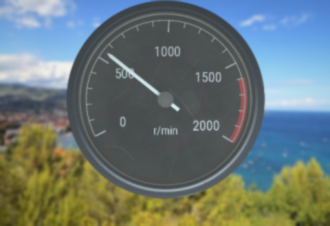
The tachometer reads 550; rpm
